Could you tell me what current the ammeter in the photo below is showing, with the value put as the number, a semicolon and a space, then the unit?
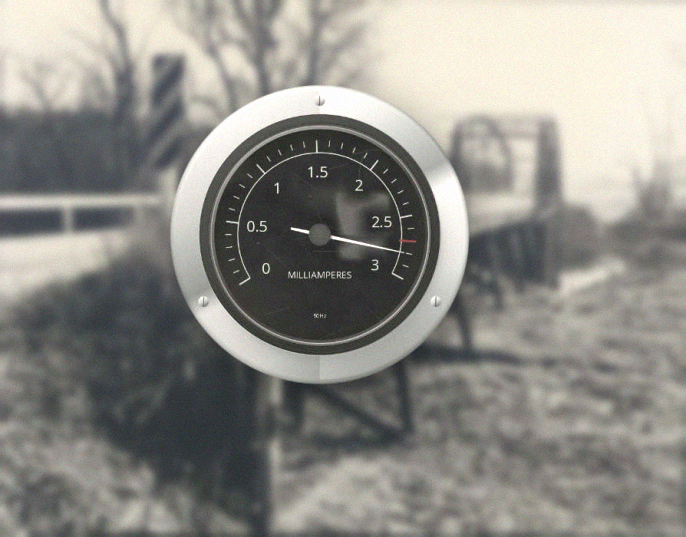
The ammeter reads 2.8; mA
